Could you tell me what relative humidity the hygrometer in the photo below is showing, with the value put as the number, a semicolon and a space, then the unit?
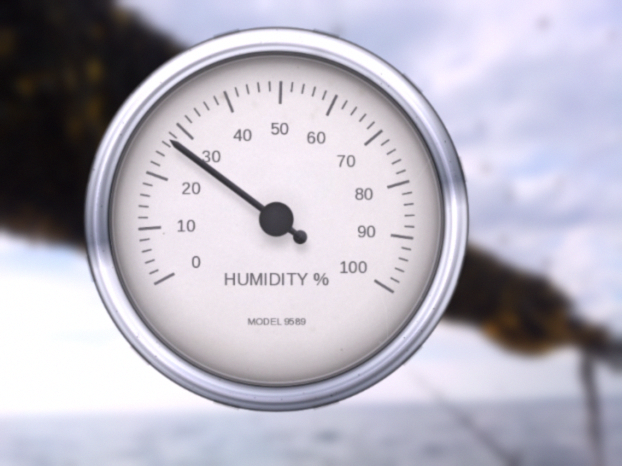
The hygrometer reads 27; %
